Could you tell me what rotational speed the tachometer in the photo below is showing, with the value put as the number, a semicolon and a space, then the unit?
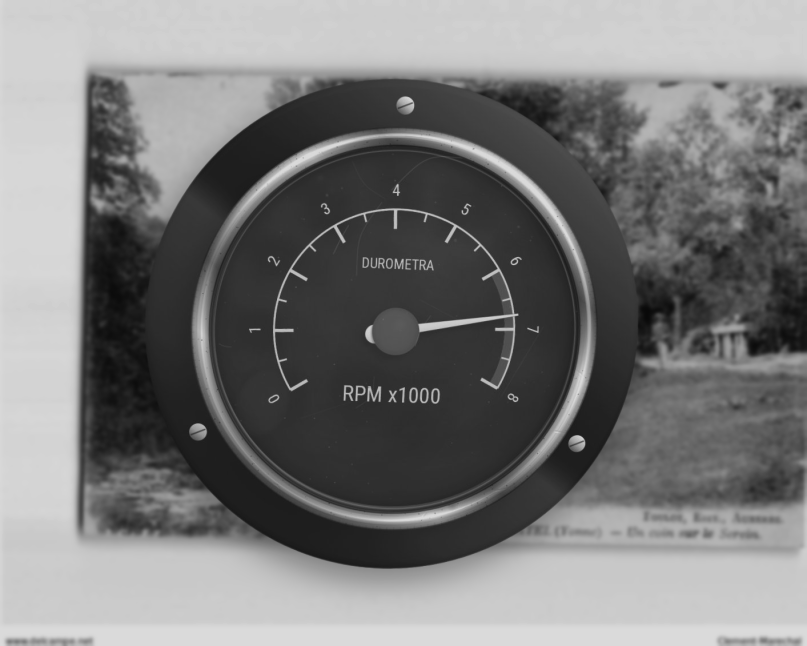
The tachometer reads 6750; rpm
